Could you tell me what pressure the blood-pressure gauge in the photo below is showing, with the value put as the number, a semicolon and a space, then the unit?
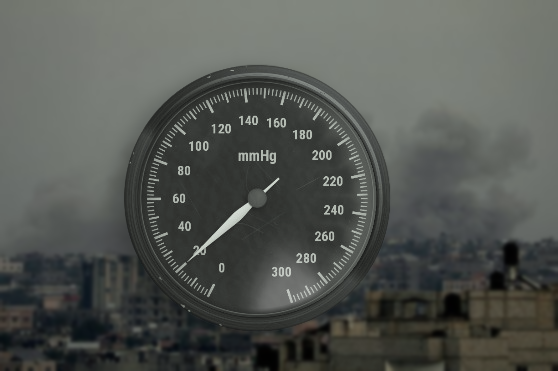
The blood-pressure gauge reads 20; mmHg
